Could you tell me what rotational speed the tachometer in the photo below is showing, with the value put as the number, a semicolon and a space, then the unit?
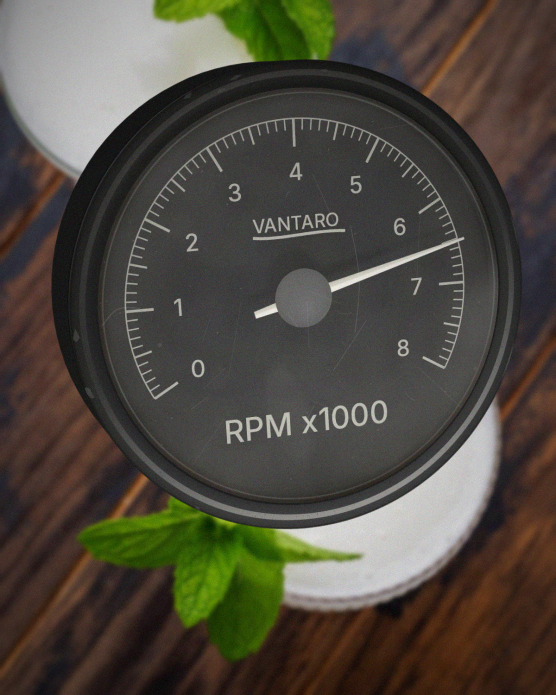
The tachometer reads 6500; rpm
